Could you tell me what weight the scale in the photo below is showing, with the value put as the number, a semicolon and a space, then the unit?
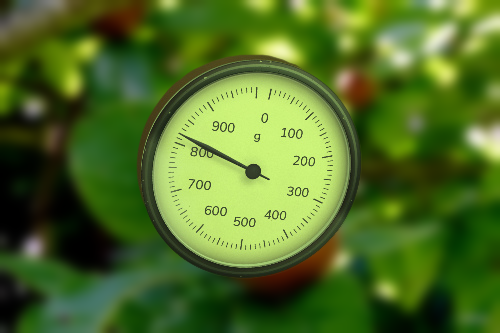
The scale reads 820; g
